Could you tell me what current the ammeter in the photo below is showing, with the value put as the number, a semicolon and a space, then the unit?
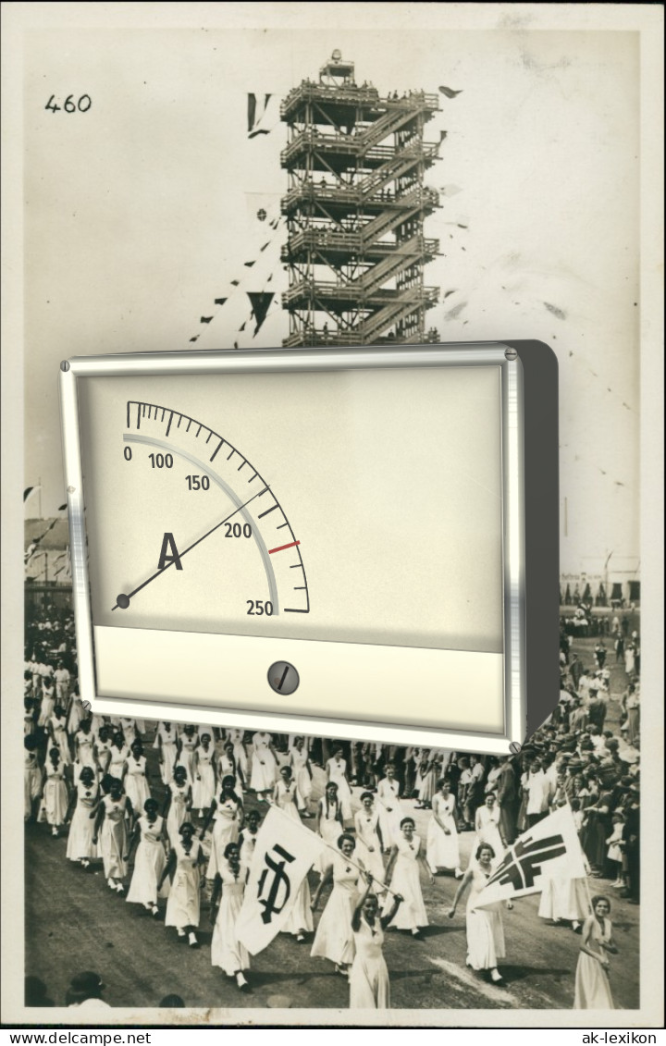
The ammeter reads 190; A
